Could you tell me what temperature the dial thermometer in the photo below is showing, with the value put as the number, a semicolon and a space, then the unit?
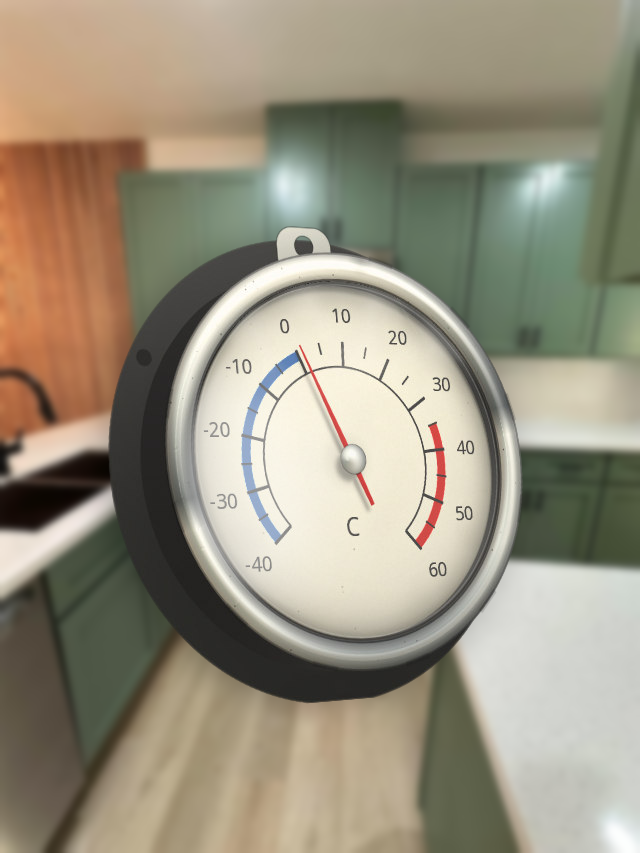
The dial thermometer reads 0; °C
